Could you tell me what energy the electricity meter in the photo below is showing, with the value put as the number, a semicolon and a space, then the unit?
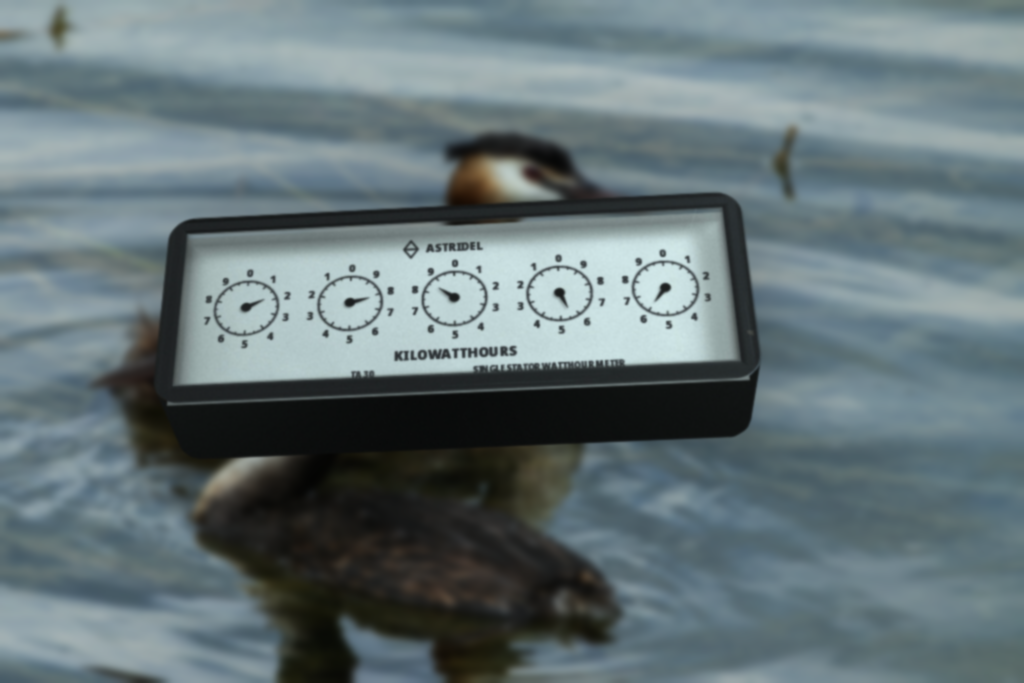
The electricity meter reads 17856; kWh
